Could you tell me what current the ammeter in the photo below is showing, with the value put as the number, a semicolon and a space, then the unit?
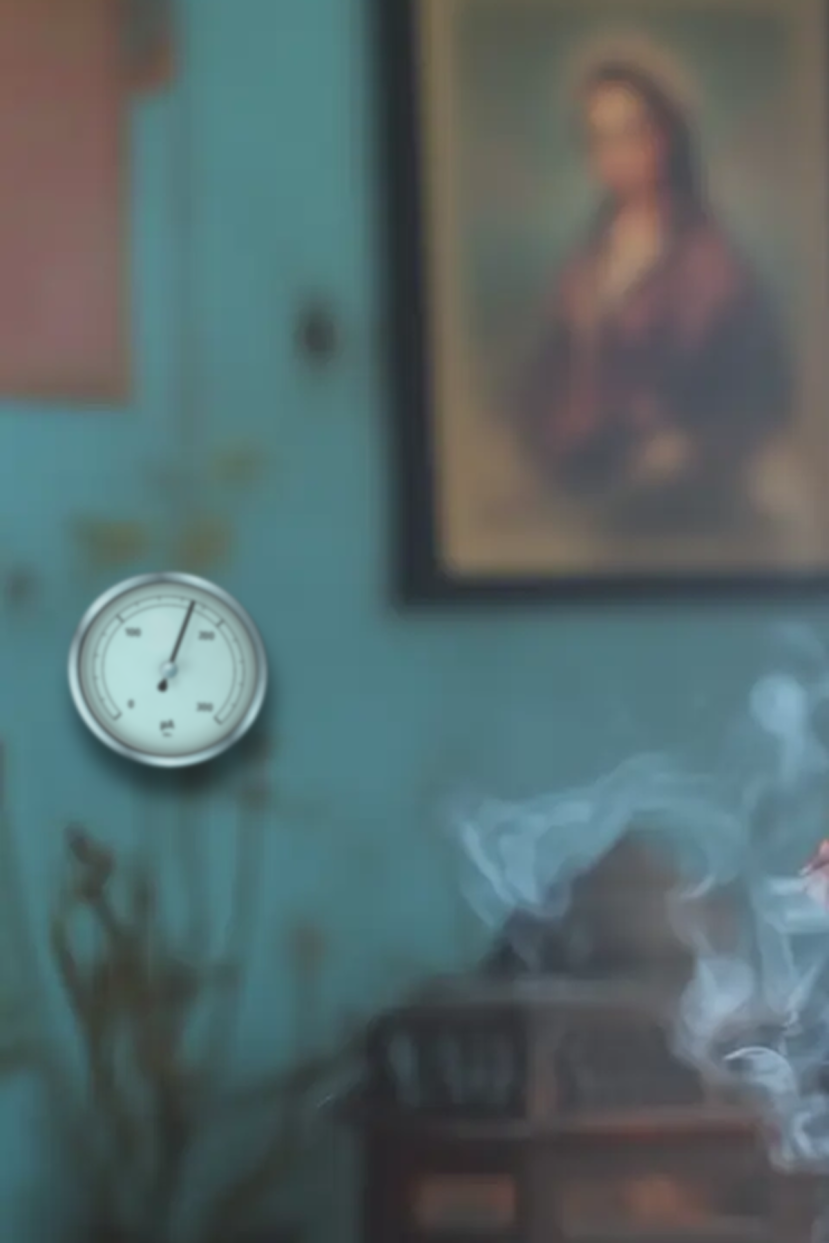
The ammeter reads 170; µA
